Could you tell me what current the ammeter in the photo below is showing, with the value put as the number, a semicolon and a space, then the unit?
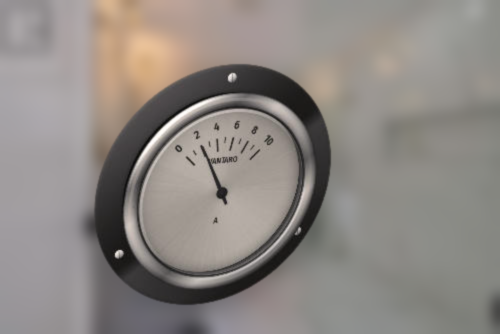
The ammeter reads 2; A
